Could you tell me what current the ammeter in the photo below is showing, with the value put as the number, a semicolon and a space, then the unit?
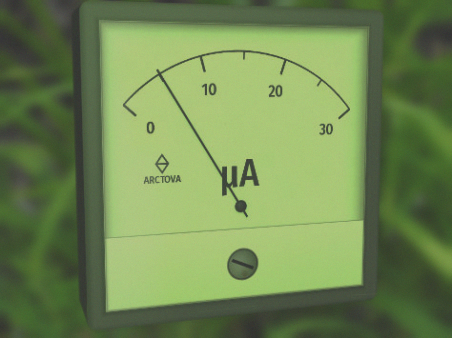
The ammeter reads 5; µA
